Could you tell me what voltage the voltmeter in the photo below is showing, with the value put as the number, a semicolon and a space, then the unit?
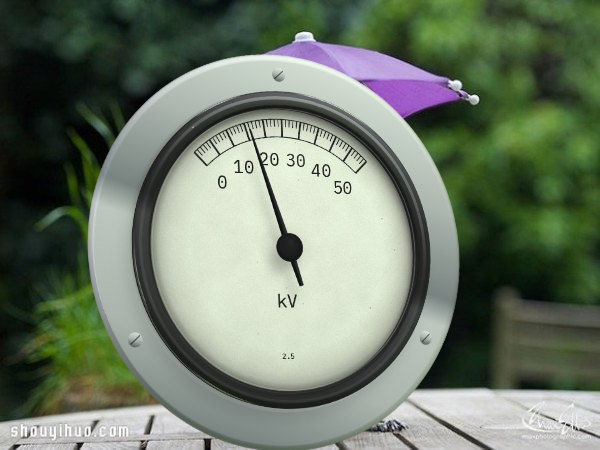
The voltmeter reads 15; kV
